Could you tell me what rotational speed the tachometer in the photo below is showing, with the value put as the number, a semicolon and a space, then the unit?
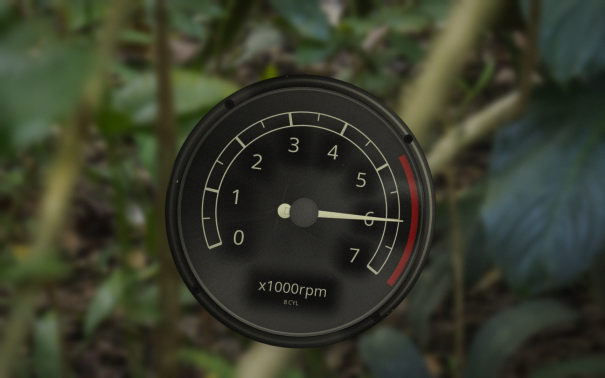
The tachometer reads 6000; rpm
